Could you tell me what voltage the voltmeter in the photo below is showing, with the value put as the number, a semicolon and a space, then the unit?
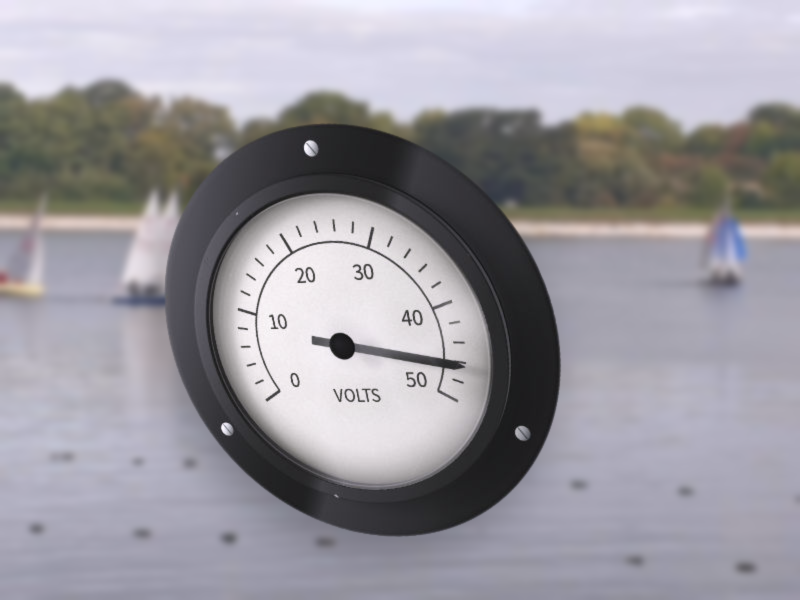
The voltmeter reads 46; V
